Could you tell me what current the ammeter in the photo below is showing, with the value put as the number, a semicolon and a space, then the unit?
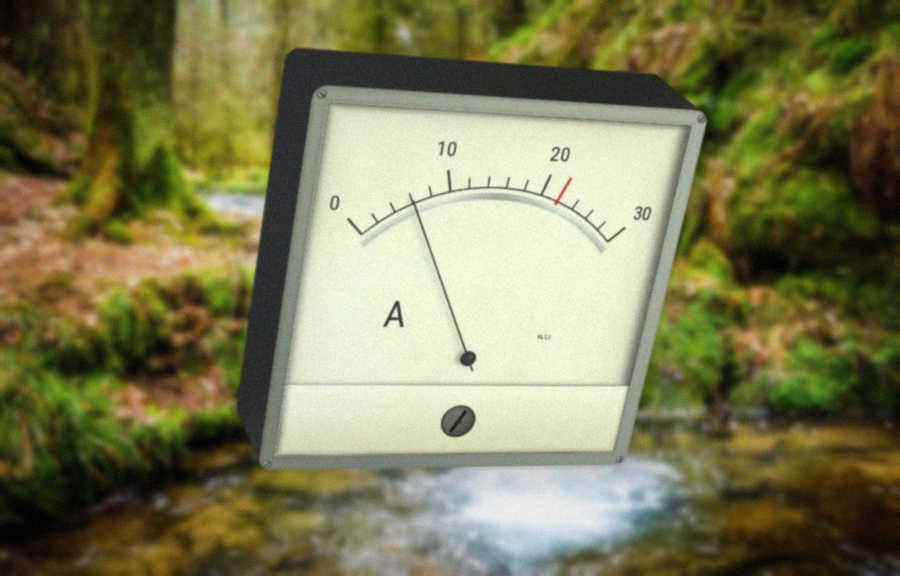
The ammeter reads 6; A
